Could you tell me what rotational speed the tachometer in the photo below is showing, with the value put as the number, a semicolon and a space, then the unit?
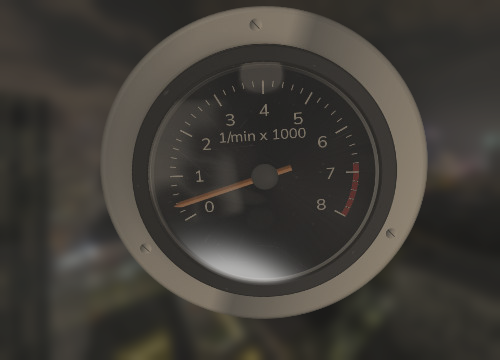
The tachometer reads 400; rpm
